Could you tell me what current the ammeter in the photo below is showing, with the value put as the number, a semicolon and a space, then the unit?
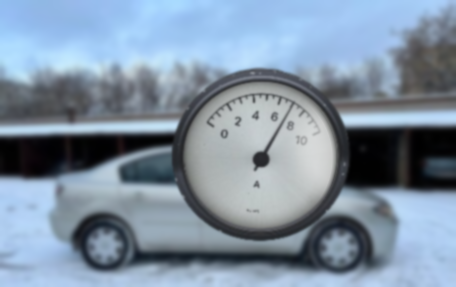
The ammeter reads 7; A
